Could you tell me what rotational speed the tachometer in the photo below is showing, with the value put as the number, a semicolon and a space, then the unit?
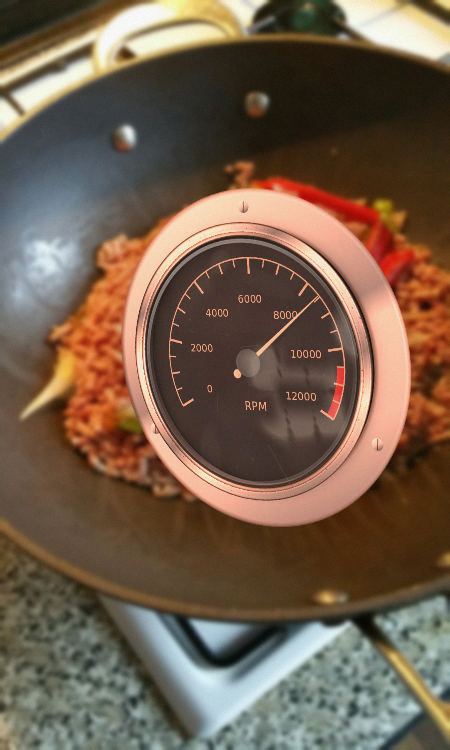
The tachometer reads 8500; rpm
